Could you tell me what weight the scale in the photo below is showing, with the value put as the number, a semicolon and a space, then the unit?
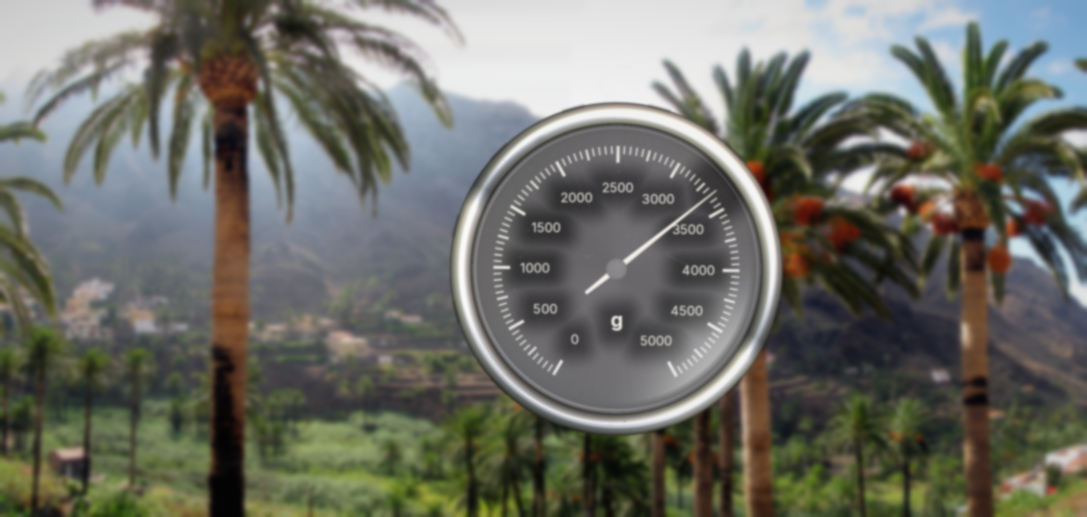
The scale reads 3350; g
